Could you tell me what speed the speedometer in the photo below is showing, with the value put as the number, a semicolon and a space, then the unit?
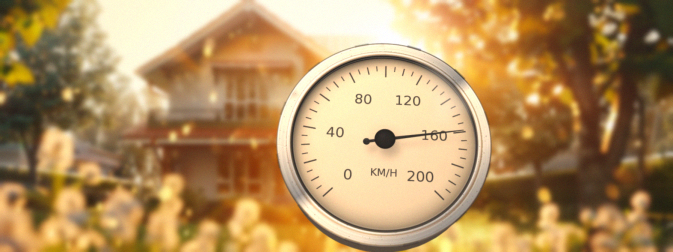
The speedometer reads 160; km/h
